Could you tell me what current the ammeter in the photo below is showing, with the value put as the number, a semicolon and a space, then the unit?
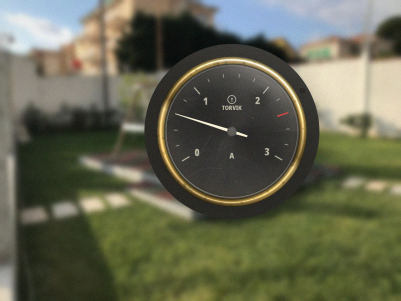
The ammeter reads 0.6; A
